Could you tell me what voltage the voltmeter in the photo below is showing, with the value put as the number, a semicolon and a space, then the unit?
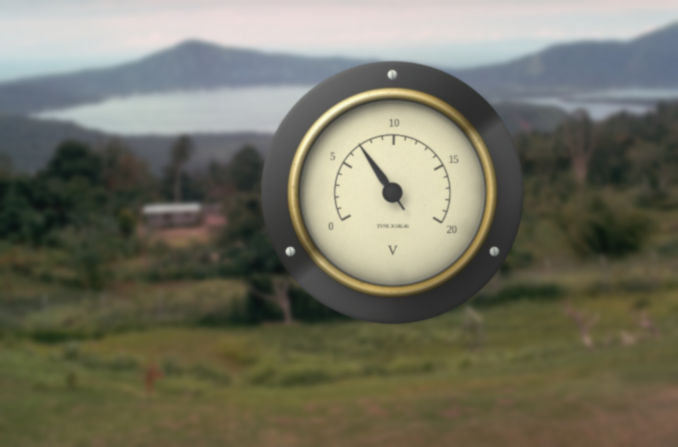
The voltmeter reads 7; V
